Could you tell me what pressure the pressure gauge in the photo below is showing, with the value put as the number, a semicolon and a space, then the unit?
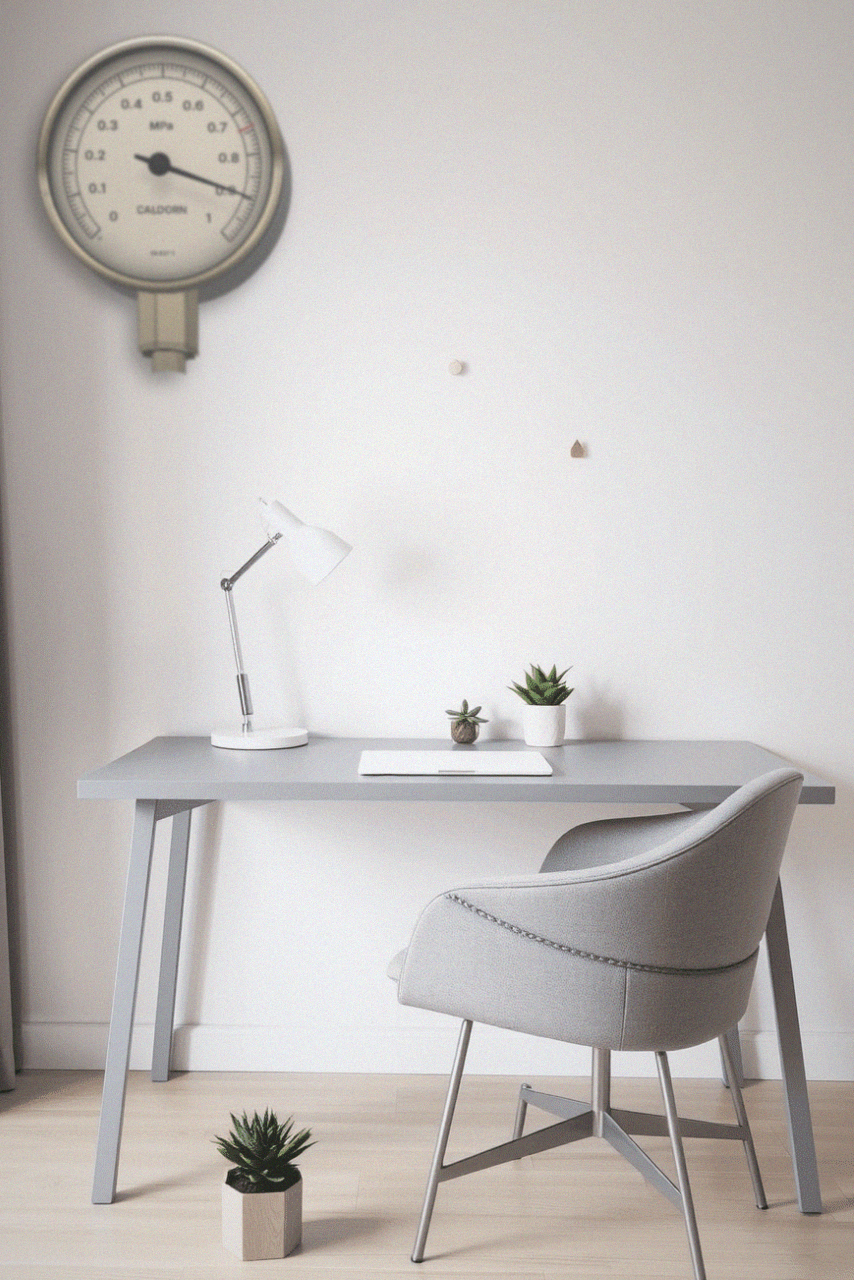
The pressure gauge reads 0.9; MPa
